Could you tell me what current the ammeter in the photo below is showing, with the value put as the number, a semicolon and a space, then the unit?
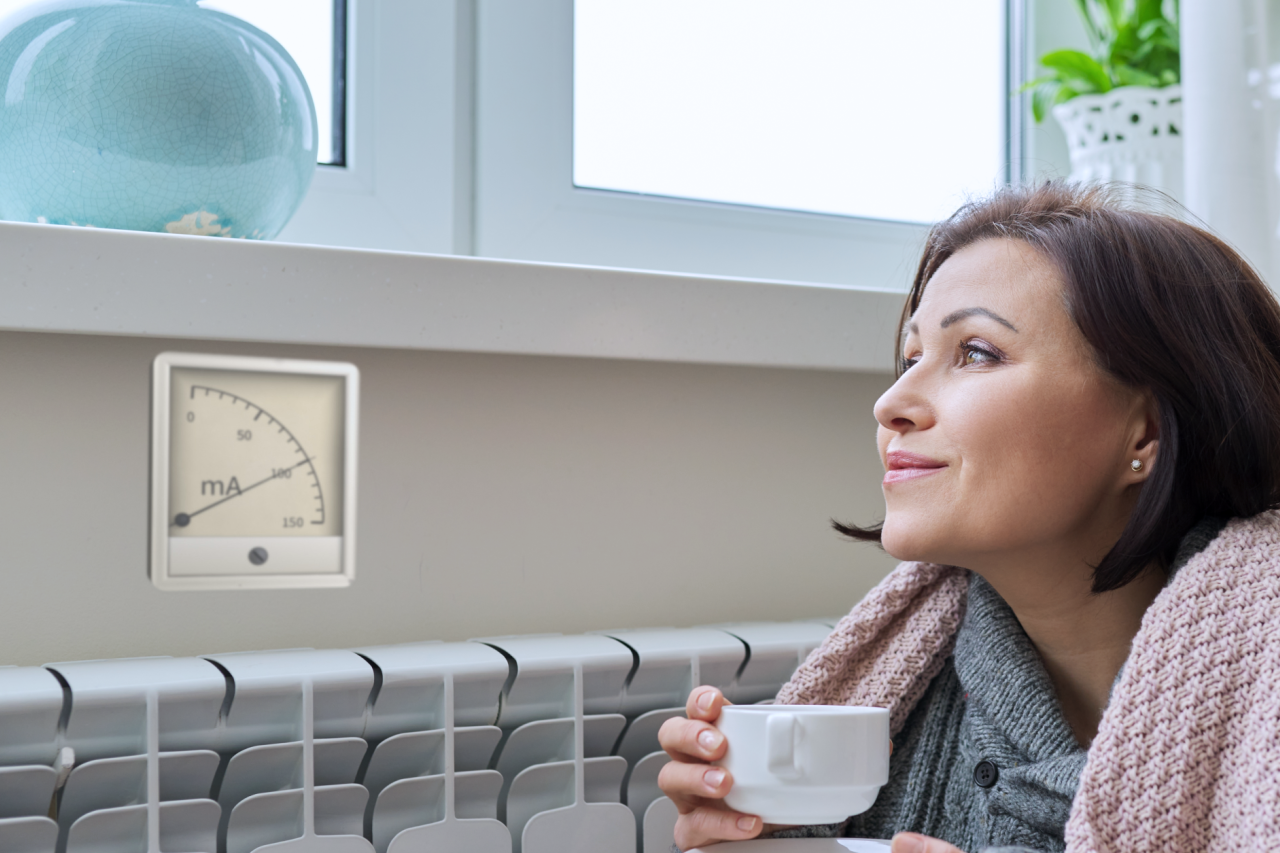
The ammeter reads 100; mA
